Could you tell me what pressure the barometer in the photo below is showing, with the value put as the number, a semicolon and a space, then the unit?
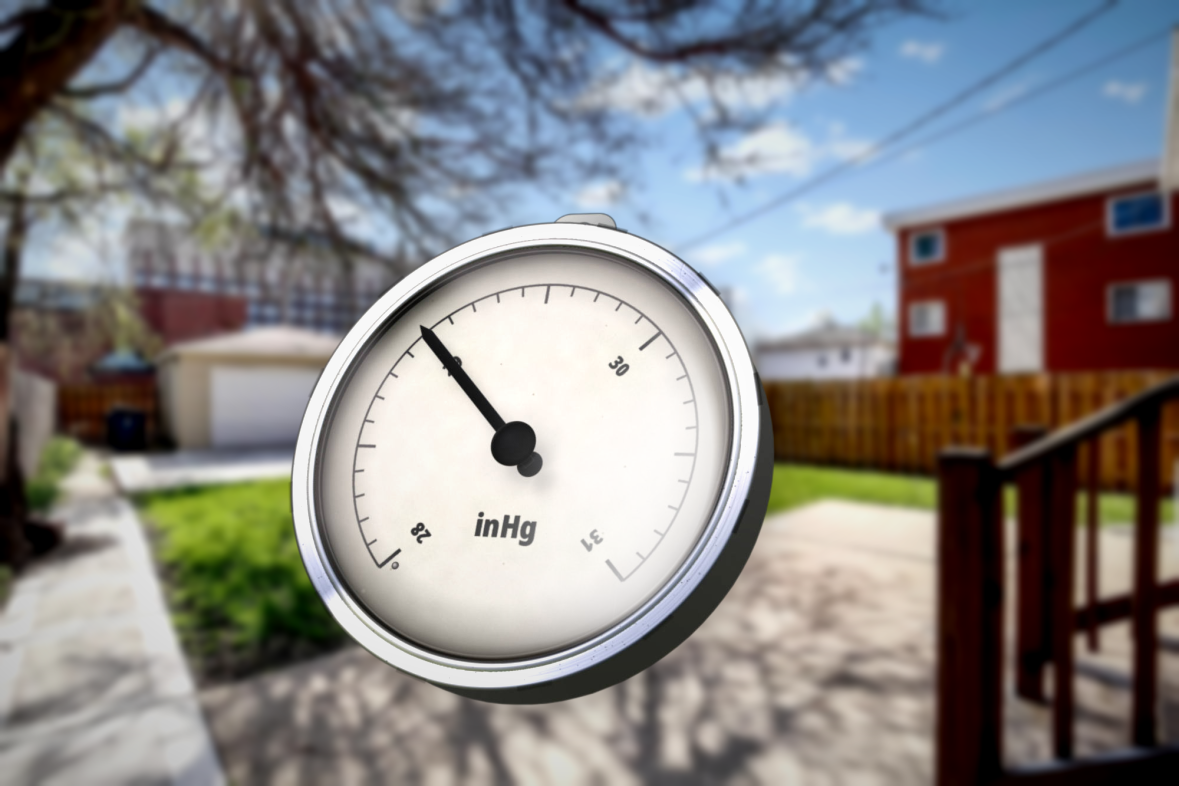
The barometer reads 29; inHg
